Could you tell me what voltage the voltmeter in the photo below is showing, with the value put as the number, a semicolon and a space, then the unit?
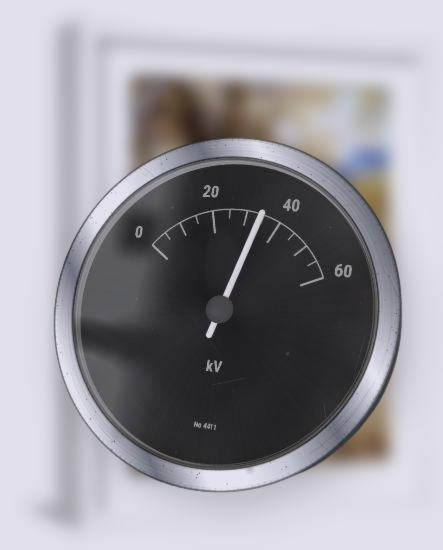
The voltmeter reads 35; kV
